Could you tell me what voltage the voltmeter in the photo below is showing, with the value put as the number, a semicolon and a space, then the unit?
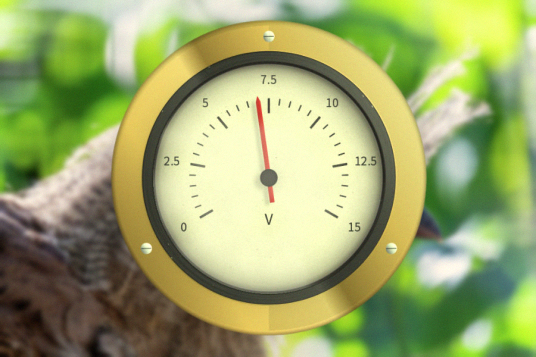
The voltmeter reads 7; V
